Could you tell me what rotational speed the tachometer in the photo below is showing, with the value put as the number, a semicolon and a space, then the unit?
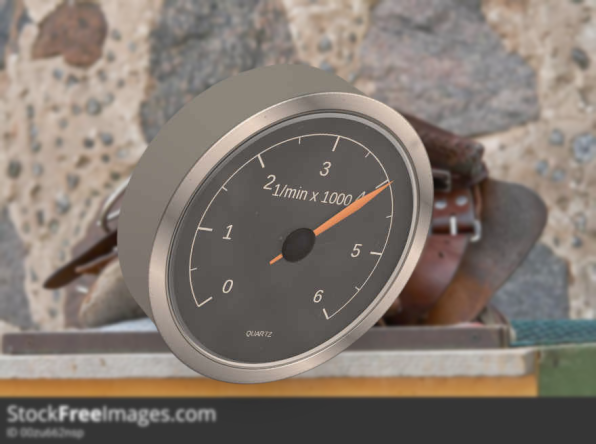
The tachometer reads 4000; rpm
